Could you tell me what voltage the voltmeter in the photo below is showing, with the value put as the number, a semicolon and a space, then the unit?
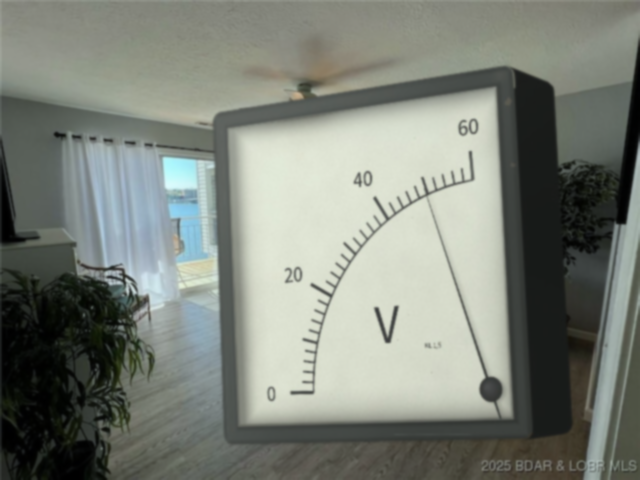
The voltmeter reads 50; V
